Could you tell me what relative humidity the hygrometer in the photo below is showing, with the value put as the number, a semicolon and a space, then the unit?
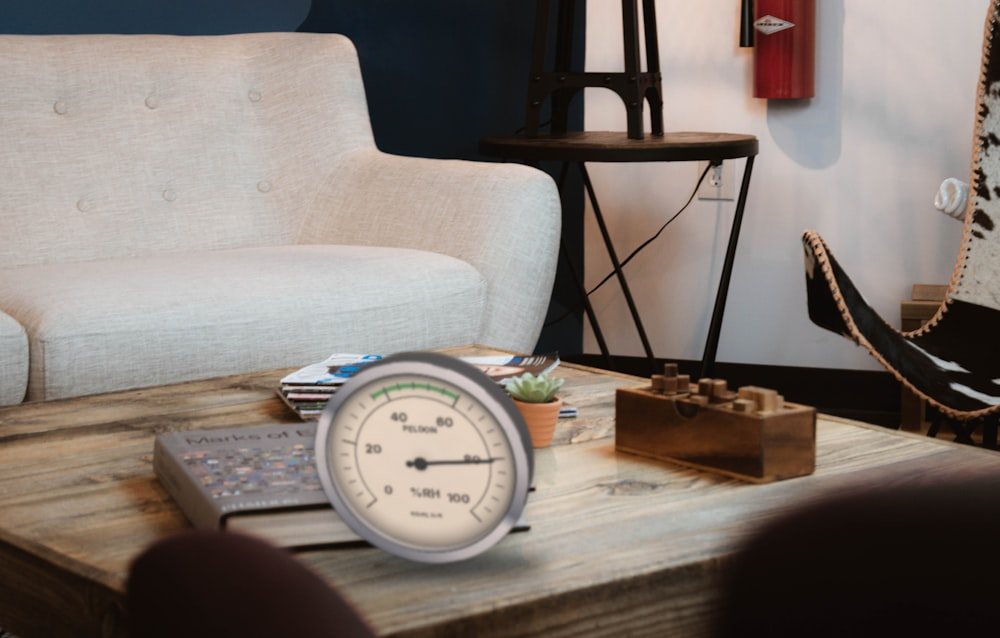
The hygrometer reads 80; %
